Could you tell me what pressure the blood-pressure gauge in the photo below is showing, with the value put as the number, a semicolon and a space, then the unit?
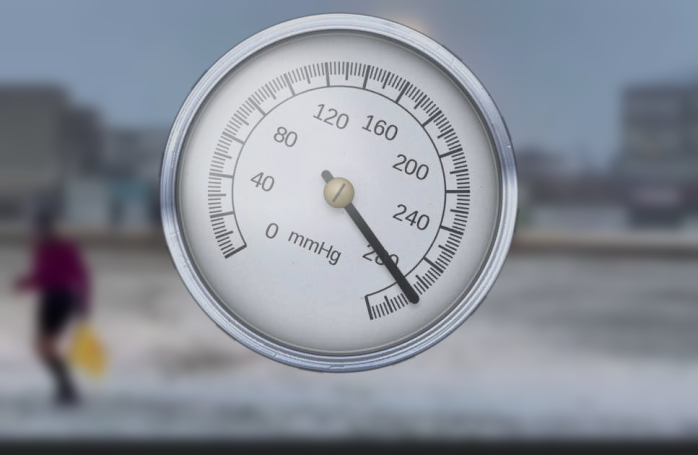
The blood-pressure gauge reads 278; mmHg
